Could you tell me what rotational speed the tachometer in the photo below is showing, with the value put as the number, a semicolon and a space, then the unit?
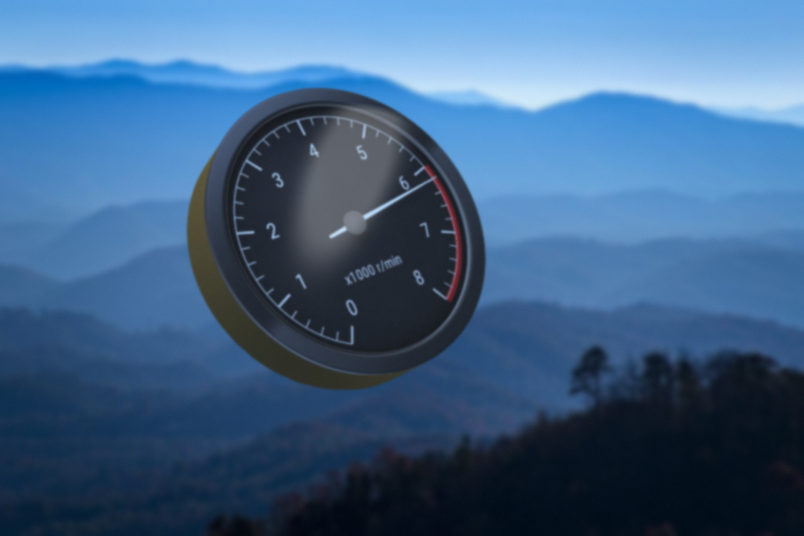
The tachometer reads 6200; rpm
